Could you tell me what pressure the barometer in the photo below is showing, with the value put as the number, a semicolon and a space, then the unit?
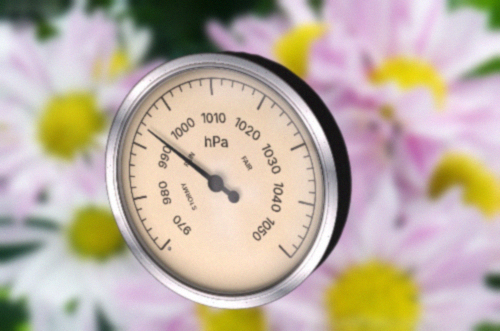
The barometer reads 994; hPa
